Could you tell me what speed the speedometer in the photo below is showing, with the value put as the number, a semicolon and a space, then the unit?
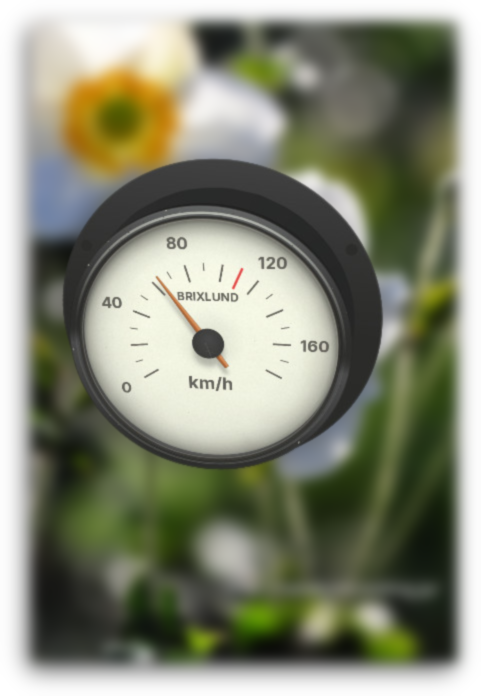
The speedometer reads 65; km/h
